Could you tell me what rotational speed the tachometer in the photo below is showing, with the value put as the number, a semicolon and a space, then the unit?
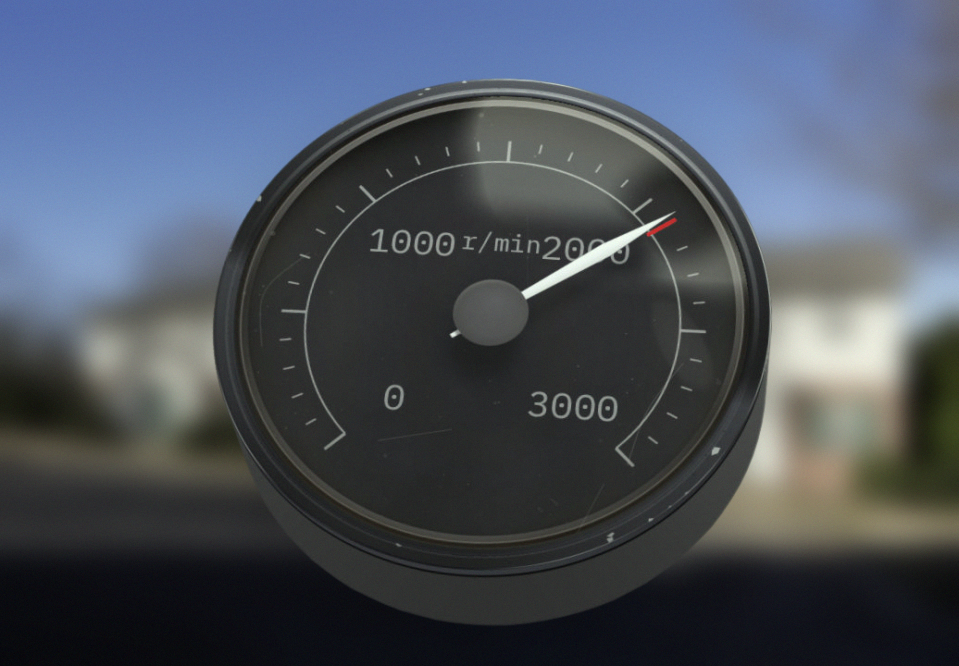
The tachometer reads 2100; rpm
